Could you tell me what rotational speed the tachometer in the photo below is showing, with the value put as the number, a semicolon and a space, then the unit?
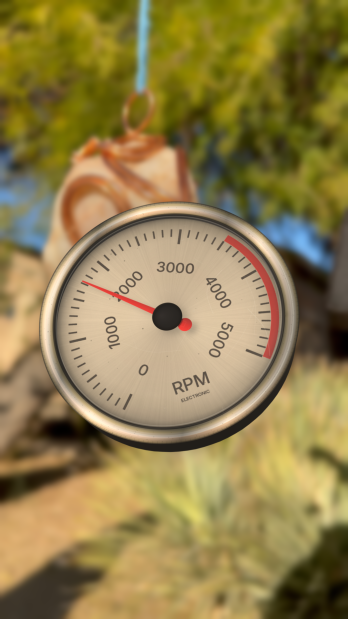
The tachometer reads 1700; rpm
